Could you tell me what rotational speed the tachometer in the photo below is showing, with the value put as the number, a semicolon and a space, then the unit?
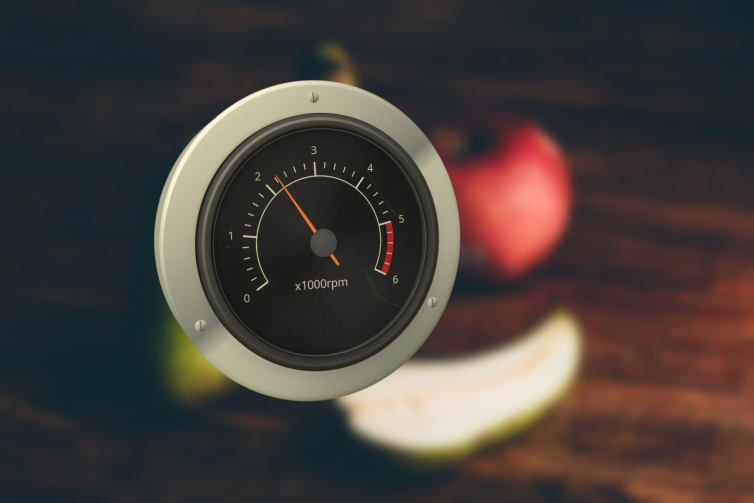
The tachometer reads 2200; rpm
